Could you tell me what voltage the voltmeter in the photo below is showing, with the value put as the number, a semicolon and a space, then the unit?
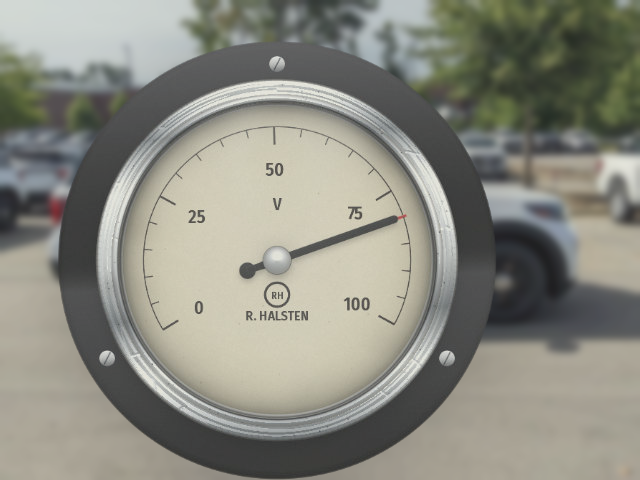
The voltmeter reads 80; V
